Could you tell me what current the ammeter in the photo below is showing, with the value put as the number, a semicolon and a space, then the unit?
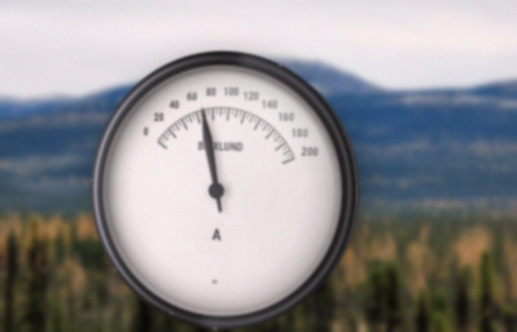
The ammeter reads 70; A
